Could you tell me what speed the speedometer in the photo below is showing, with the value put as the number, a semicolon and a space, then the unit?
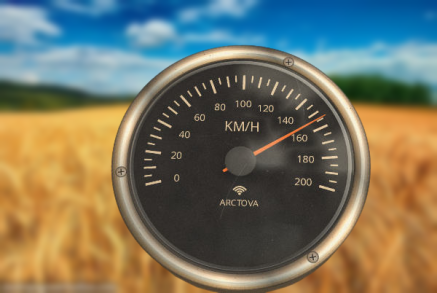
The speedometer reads 155; km/h
